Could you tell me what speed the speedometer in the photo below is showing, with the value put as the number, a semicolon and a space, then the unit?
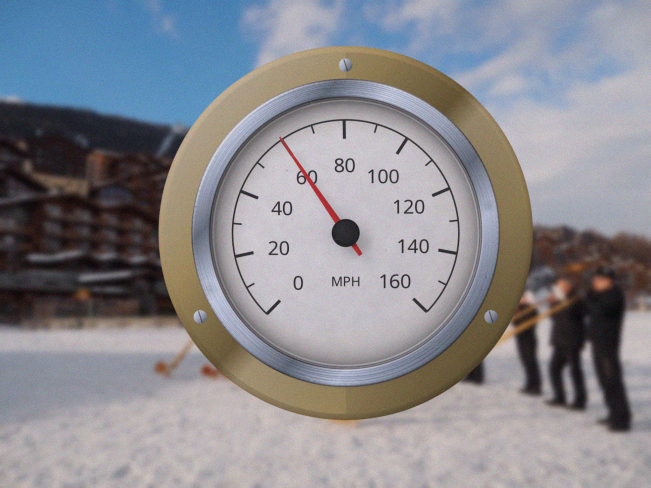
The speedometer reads 60; mph
